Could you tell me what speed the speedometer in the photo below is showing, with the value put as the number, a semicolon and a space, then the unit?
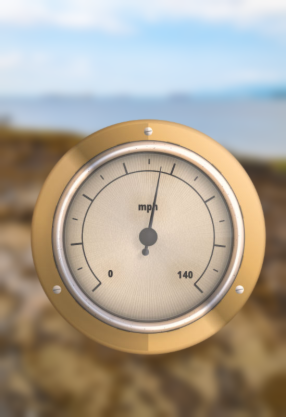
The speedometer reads 75; mph
